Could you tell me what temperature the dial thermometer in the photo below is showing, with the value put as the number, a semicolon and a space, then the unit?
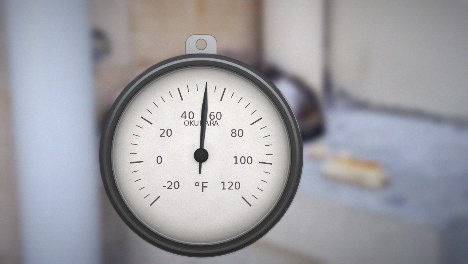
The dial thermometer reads 52; °F
